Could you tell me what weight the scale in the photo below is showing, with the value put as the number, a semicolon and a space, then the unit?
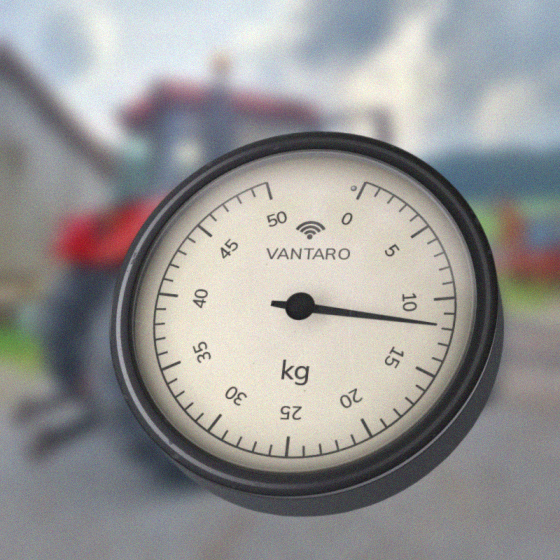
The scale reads 12; kg
